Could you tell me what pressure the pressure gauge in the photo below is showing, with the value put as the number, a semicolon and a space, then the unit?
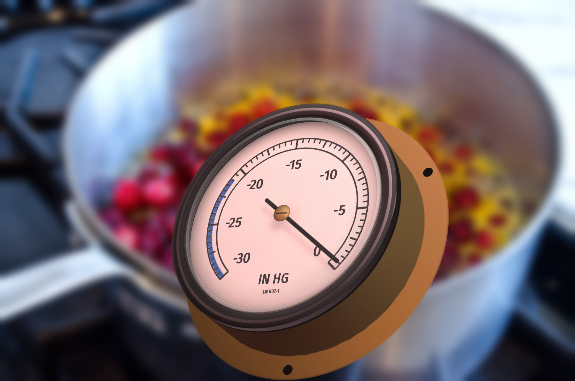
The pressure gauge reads -0.5; inHg
